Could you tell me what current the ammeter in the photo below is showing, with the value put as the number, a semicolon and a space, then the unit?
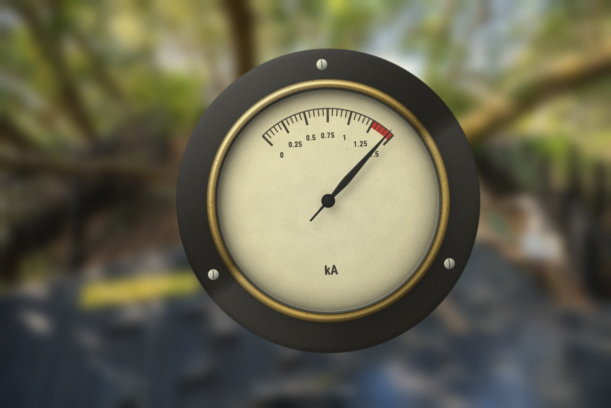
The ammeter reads 1.45; kA
